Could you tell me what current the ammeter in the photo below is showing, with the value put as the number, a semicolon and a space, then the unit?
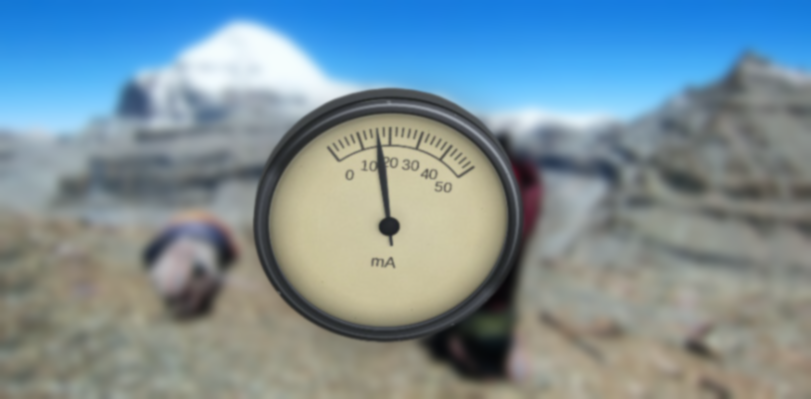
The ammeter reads 16; mA
